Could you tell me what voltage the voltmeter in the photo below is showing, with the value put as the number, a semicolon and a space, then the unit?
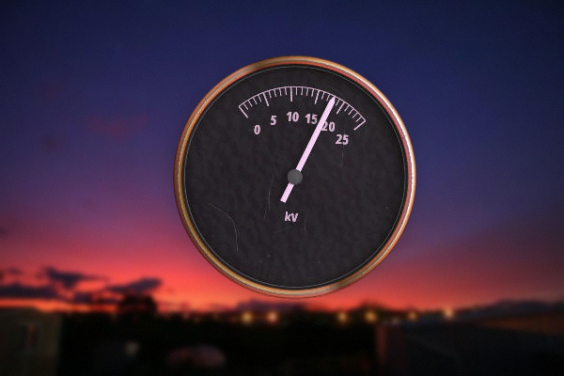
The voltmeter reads 18; kV
